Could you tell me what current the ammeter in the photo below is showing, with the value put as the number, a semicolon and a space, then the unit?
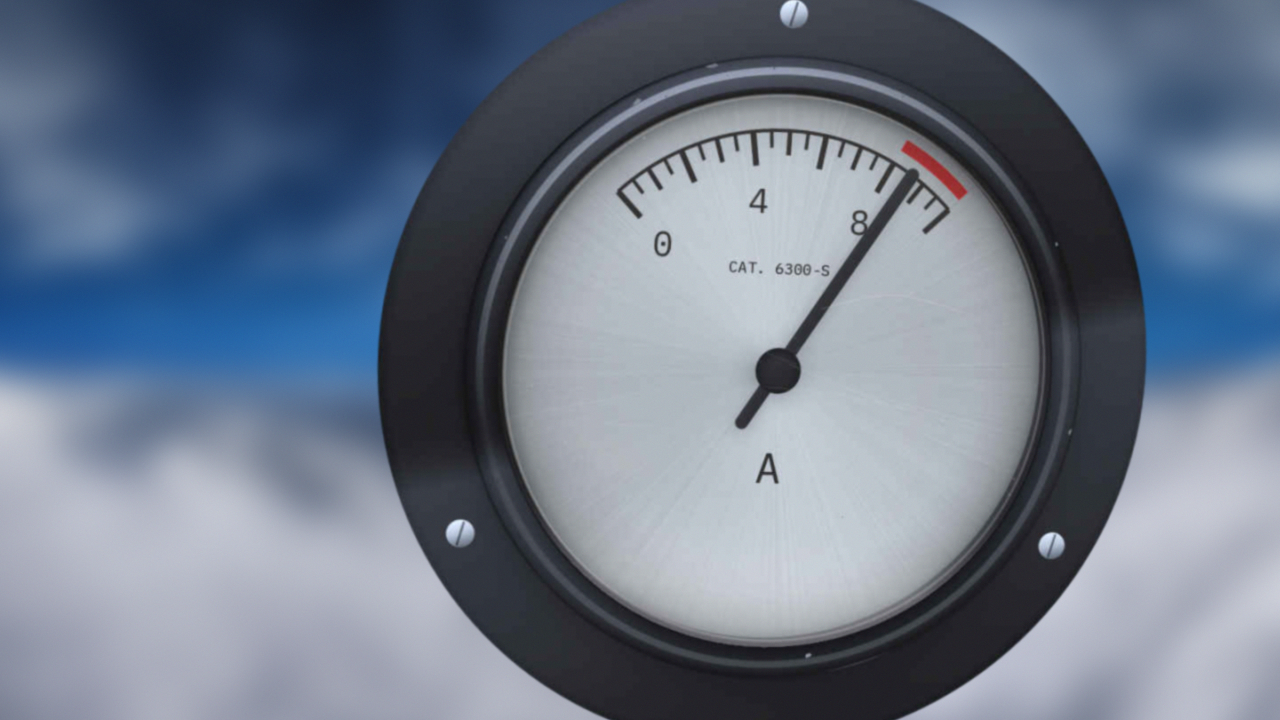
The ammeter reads 8.5; A
